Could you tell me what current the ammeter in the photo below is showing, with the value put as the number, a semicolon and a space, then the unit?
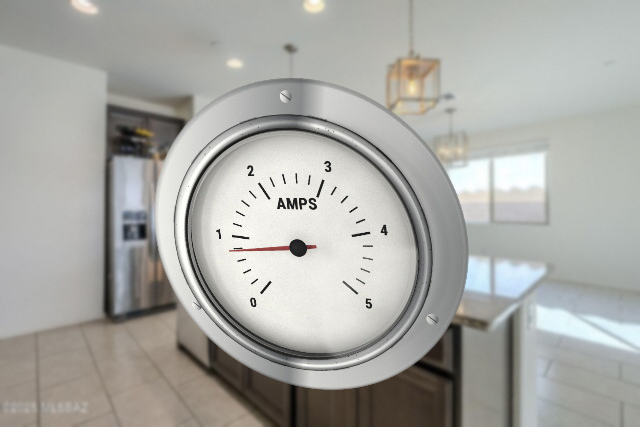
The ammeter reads 0.8; A
